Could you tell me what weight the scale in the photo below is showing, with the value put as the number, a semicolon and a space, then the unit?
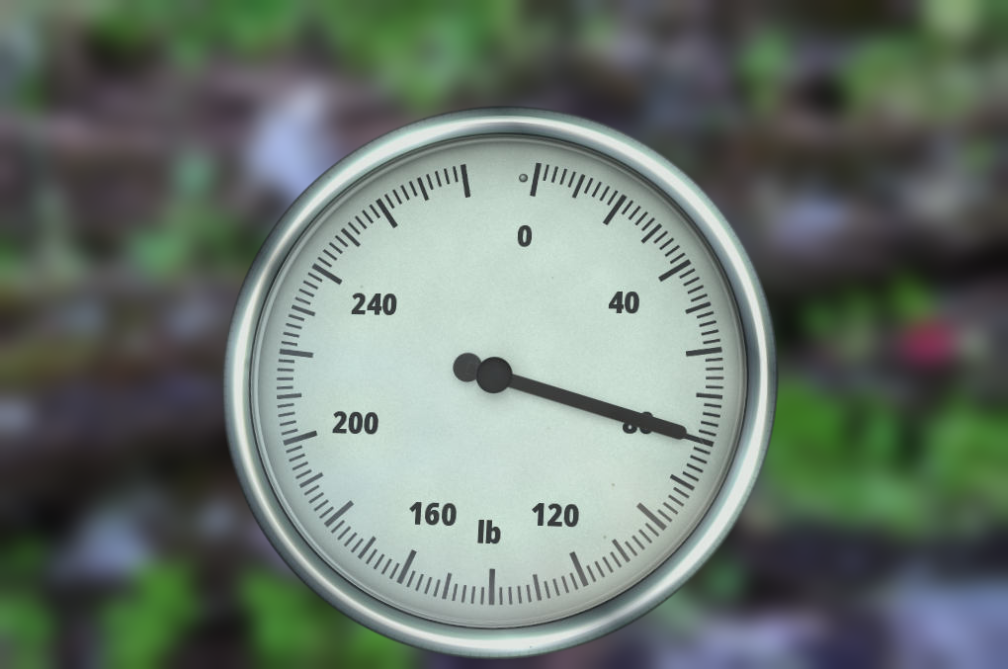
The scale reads 80; lb
